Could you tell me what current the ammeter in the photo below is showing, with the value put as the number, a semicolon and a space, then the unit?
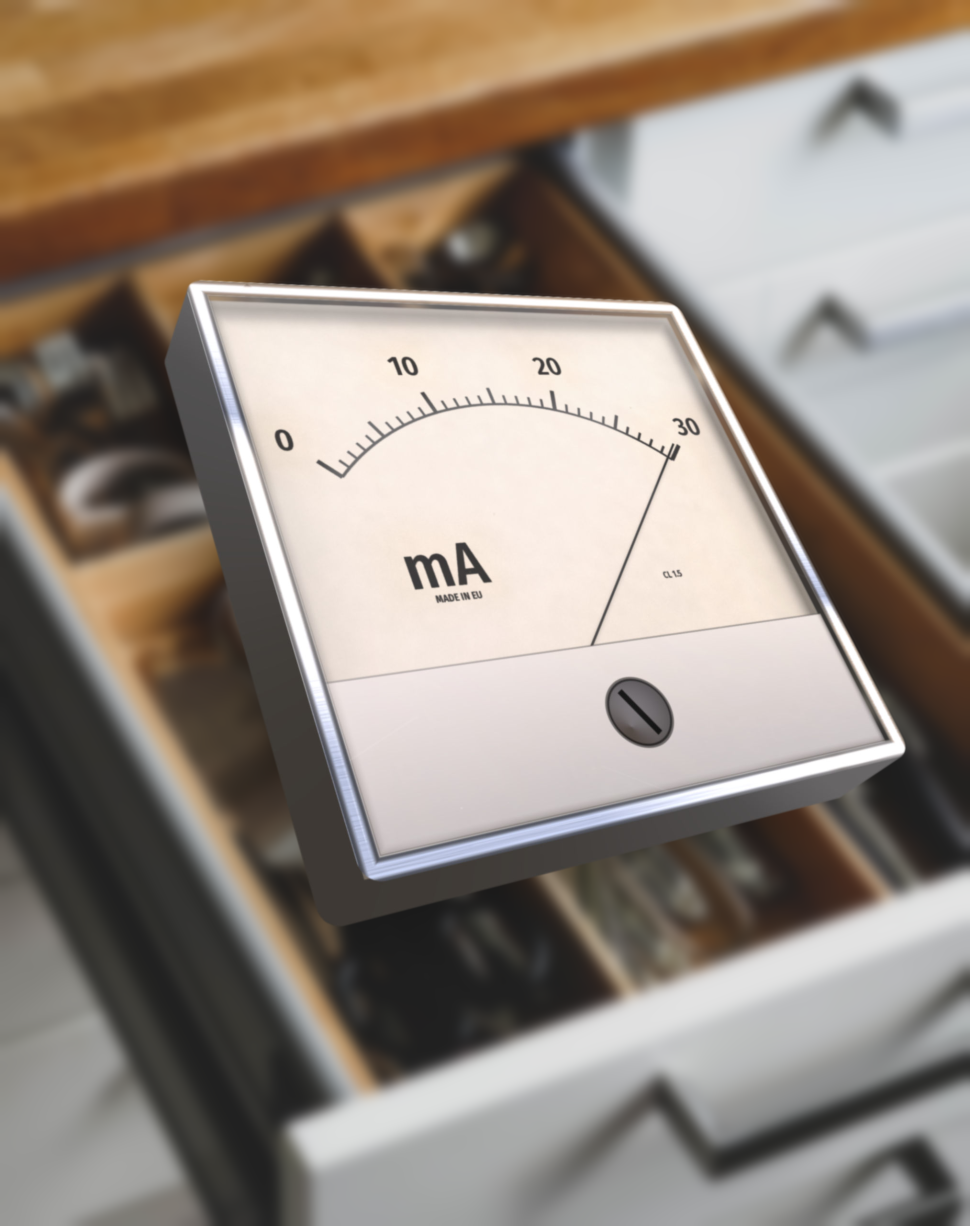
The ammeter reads 29.5; mA
